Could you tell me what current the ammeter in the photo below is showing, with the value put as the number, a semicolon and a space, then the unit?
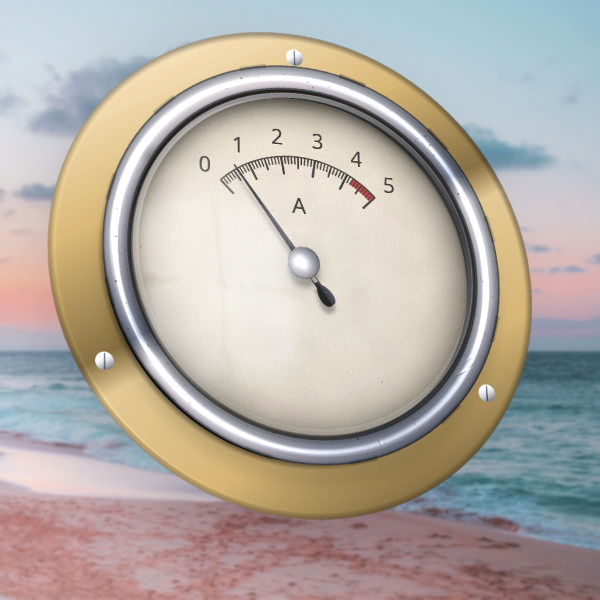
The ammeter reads 0.5; A
